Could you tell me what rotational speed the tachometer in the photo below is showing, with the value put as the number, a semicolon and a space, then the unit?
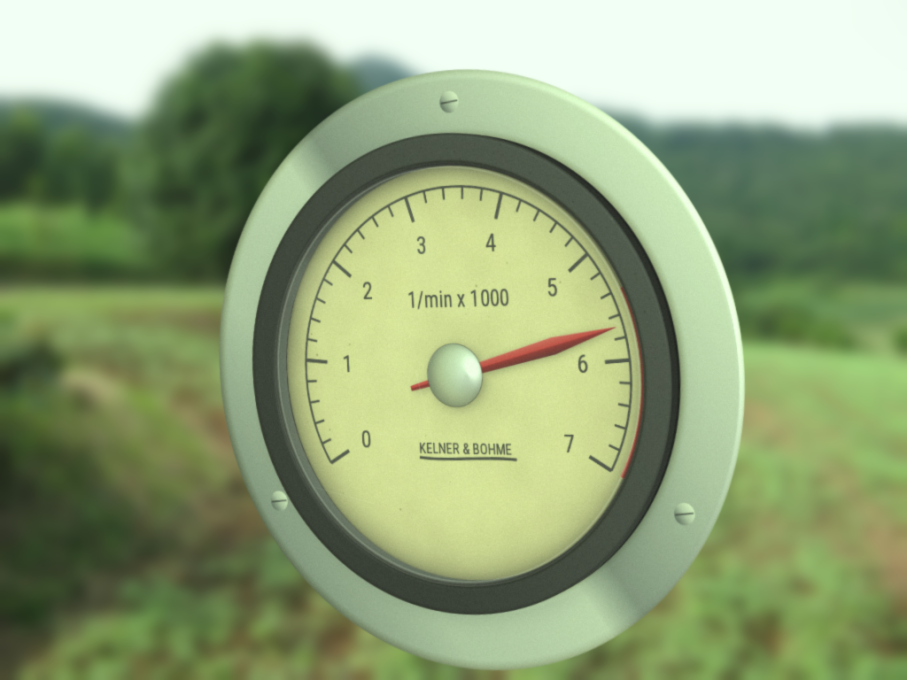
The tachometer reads 5700; rpm
